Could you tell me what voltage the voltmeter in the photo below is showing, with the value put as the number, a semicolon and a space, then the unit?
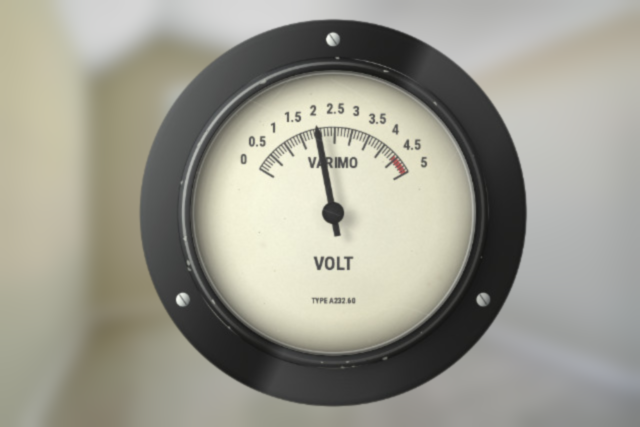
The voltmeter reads 2; V
